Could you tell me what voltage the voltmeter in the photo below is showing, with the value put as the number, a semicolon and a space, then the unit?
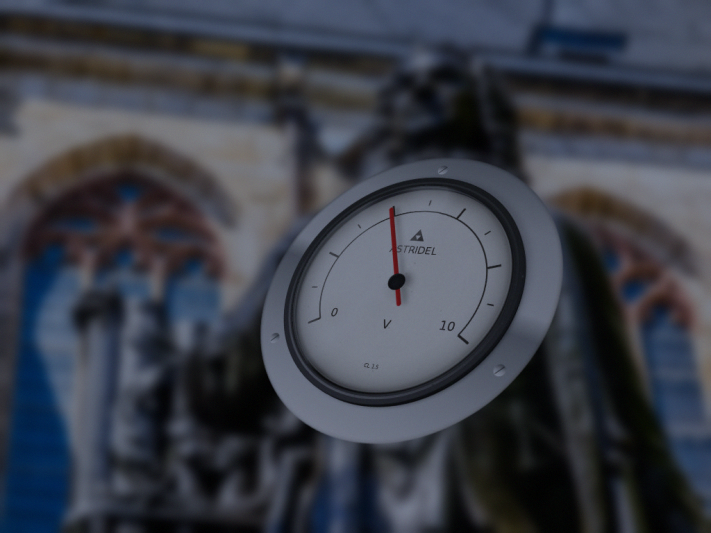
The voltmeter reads 4; V
